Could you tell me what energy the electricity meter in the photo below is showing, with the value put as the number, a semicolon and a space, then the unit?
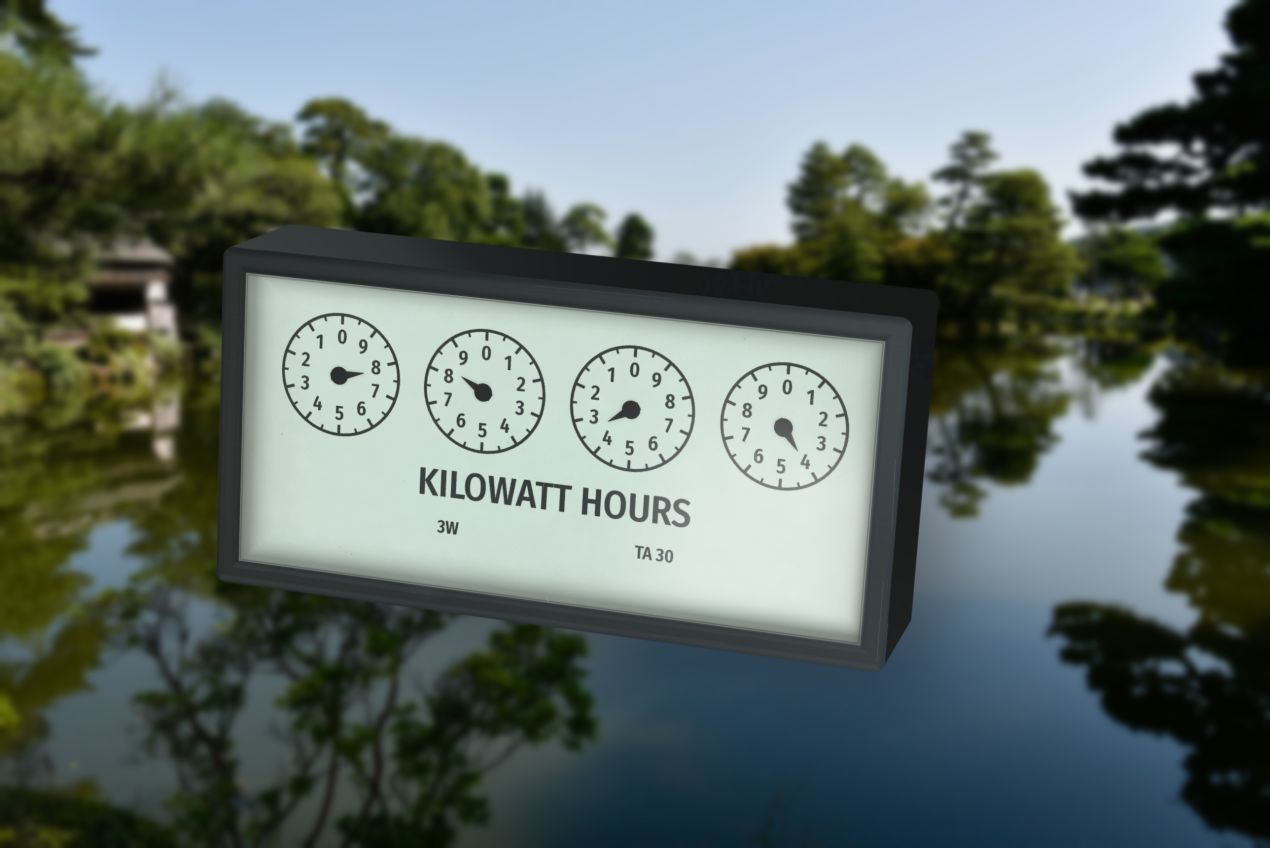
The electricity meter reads 7834; kWh
